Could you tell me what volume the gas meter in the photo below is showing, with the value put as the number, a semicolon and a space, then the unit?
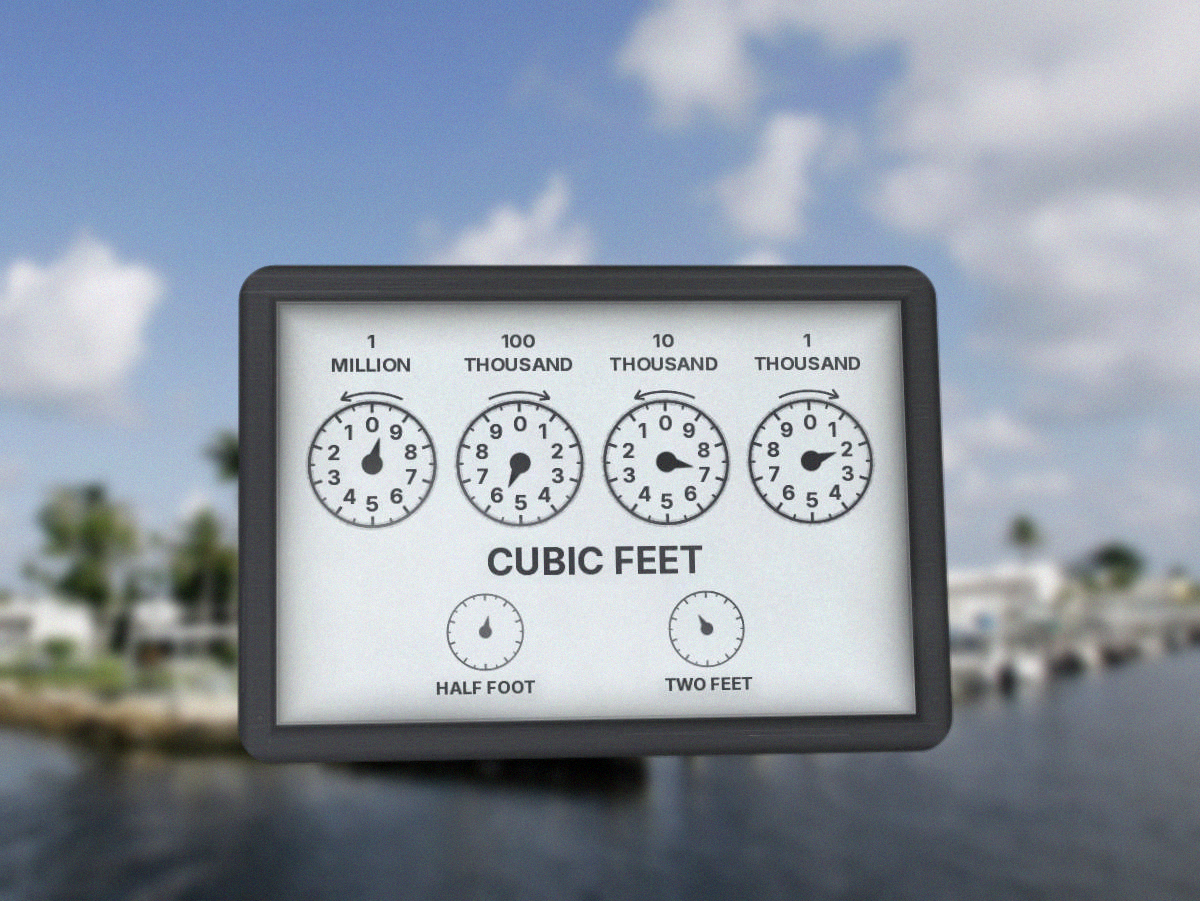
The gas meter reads 957200; ft³
